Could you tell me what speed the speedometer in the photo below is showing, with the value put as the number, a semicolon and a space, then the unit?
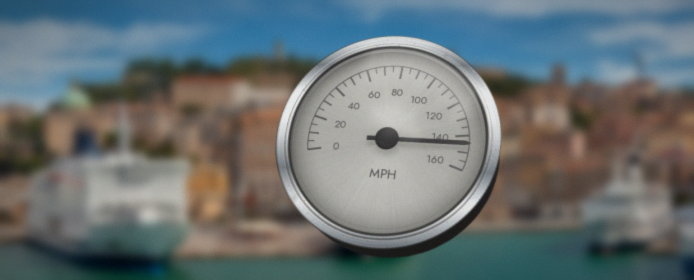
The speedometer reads 145; mph
